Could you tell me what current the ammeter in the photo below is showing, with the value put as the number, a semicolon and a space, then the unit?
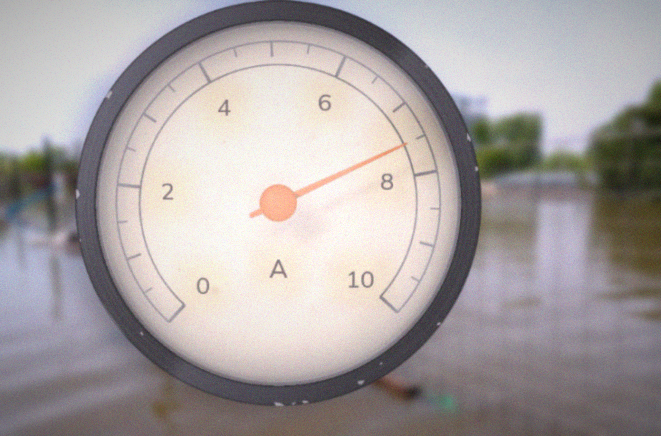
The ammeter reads 7.5; A
